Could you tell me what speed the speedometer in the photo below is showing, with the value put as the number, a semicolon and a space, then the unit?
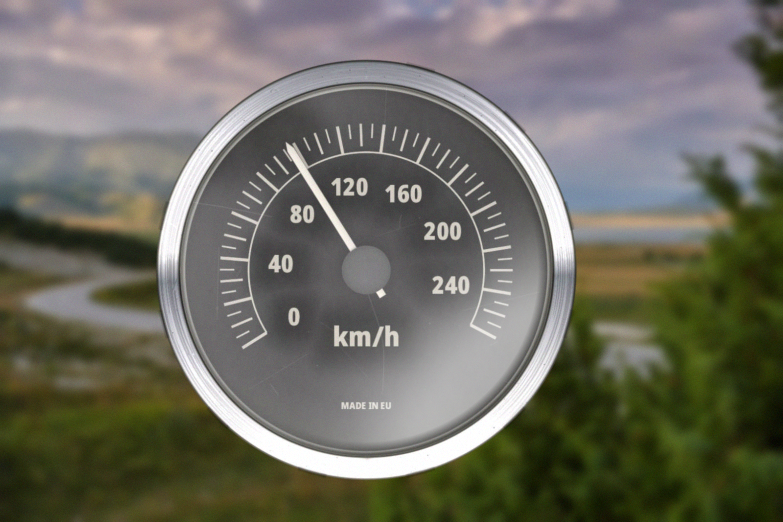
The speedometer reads 97.5; km/h
